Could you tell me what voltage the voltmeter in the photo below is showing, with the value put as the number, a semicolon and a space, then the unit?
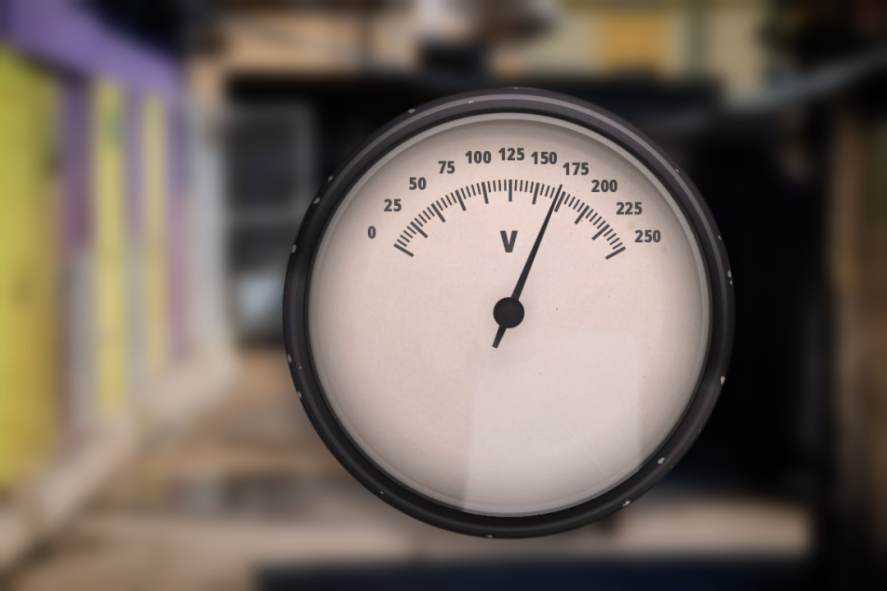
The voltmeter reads 170; V
